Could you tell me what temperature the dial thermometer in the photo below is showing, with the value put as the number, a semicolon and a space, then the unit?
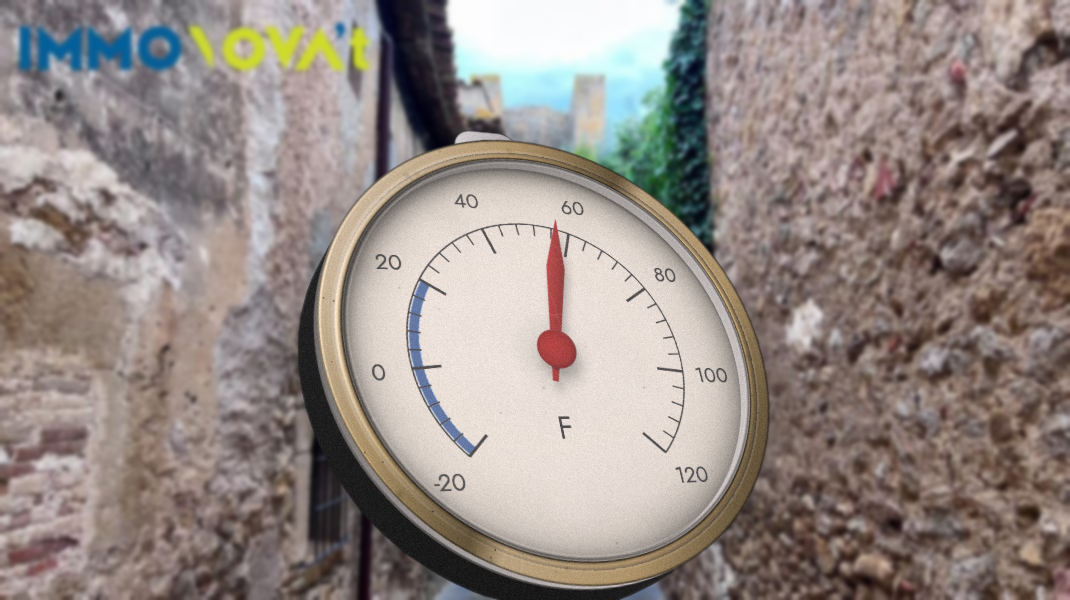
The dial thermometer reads 56; °F
